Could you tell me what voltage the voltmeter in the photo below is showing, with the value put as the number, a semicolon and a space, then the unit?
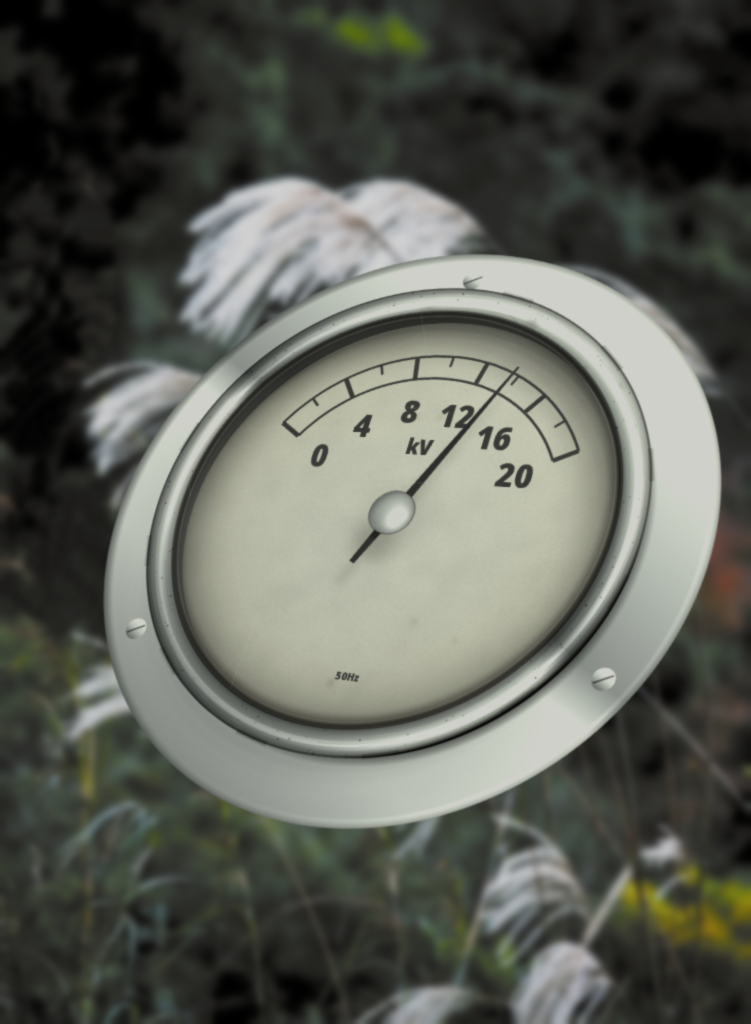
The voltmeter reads 14; kV
